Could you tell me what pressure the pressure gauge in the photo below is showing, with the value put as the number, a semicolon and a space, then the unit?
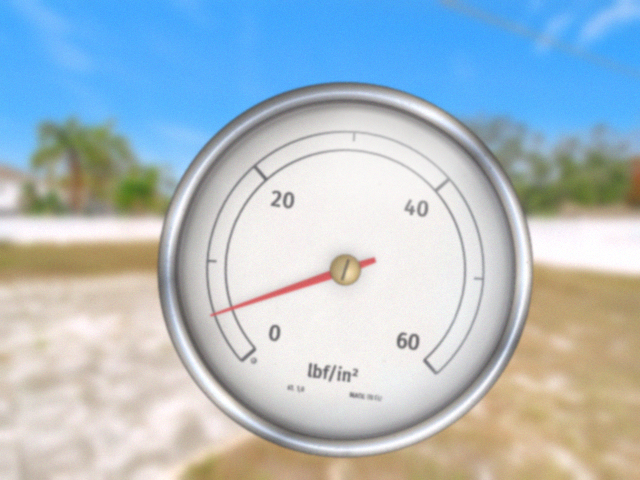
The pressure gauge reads 5; psi
